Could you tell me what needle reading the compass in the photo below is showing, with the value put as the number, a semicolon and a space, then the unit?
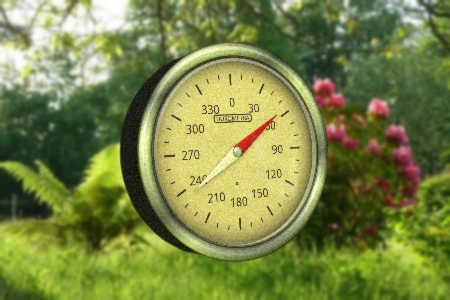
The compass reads 55; °
